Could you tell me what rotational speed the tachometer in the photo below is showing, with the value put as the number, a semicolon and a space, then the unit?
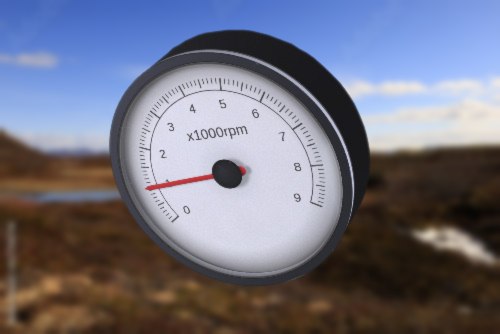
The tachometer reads 1000; rpm
